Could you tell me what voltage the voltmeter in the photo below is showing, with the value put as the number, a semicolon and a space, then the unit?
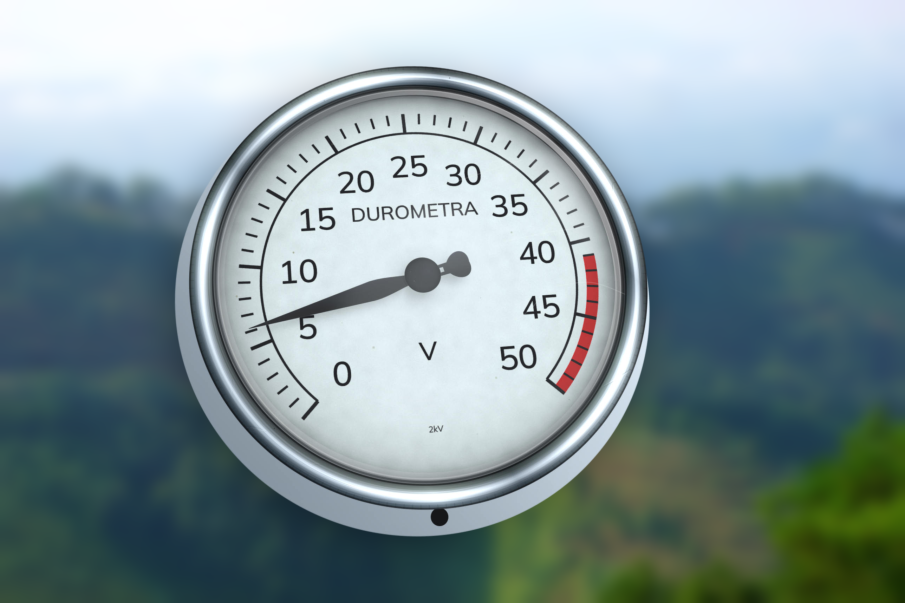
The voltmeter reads 6; V
